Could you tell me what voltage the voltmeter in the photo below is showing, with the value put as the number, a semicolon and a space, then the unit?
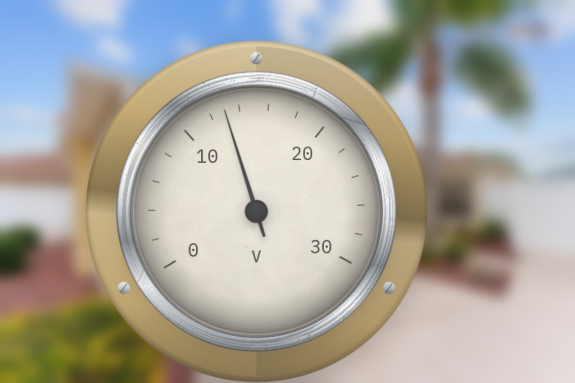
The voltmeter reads 13; V
